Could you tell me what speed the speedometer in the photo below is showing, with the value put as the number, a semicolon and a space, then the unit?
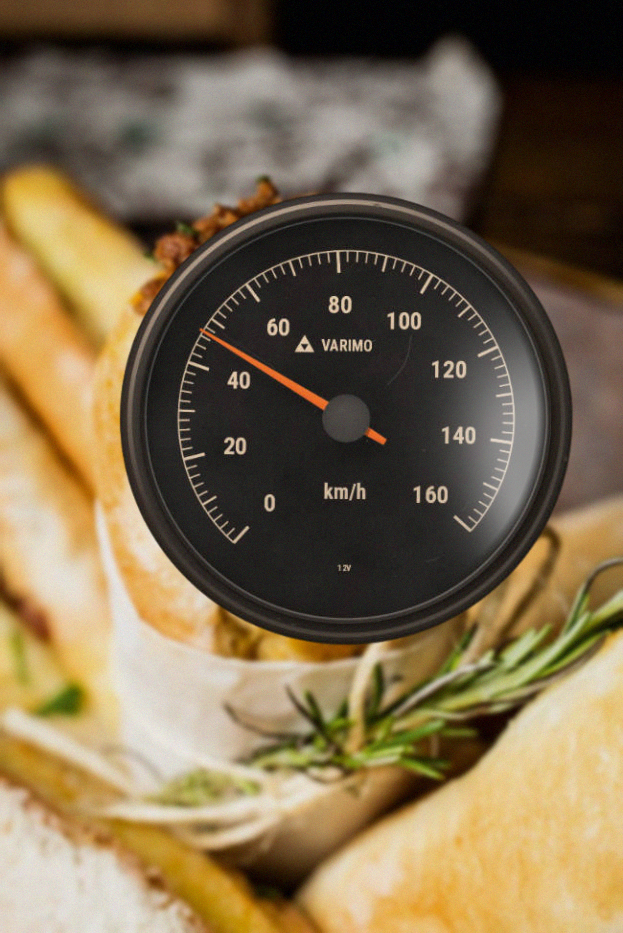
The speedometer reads 47; km/h
